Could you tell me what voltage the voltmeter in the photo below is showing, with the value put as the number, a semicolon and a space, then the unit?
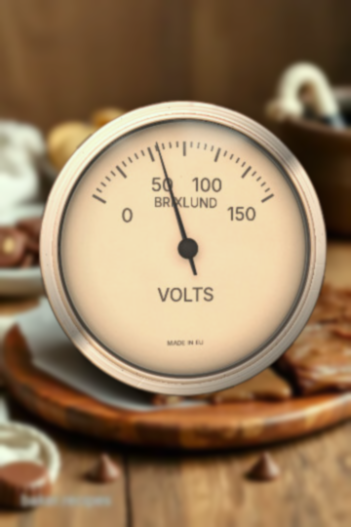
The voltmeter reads 55; V
